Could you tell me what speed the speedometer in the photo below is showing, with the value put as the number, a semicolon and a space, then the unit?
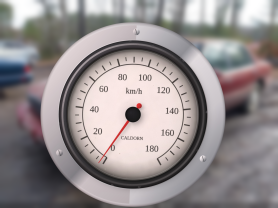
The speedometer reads 2.5; km/h
